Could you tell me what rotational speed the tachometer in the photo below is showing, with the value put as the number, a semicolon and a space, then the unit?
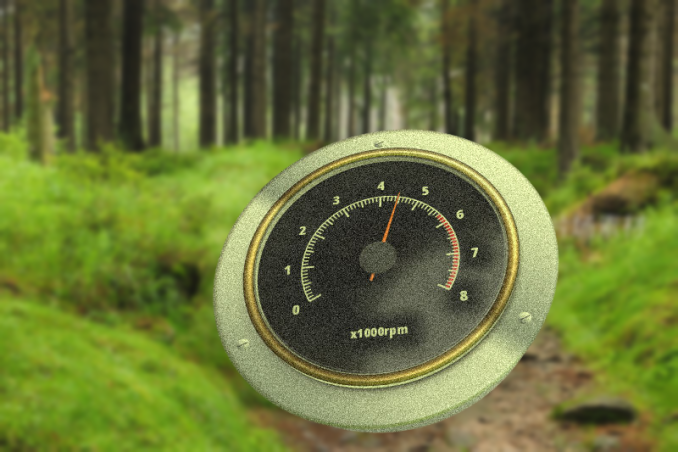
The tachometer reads 4500; rpm
